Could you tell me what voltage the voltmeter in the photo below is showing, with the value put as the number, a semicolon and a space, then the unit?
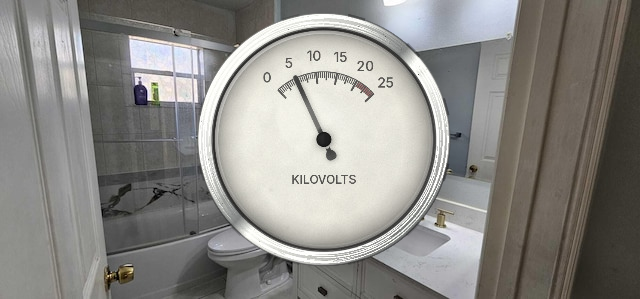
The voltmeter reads 5; kV
